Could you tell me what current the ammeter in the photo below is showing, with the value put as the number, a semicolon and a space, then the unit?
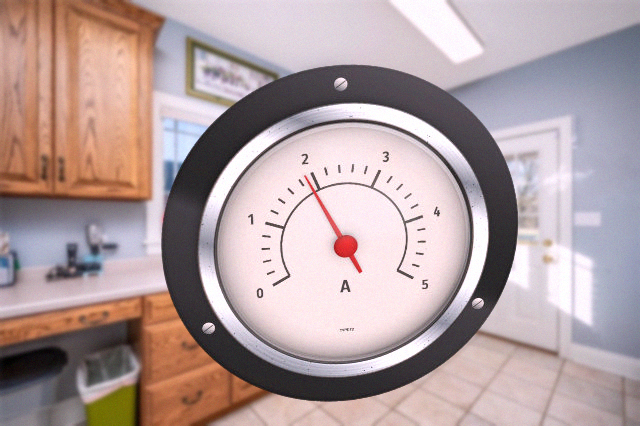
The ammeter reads 1.9; A
